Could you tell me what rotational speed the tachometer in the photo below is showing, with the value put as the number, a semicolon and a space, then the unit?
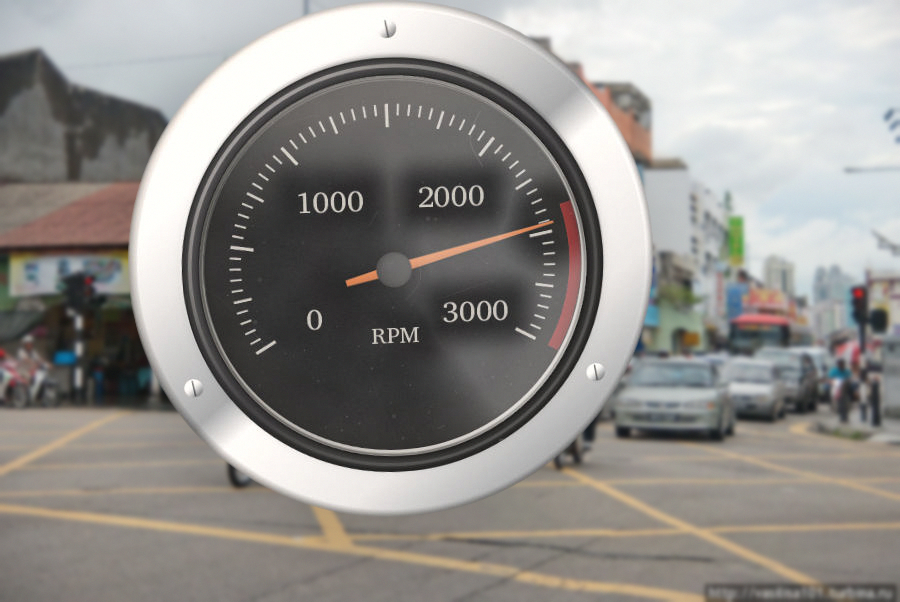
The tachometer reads 2450; rpm
